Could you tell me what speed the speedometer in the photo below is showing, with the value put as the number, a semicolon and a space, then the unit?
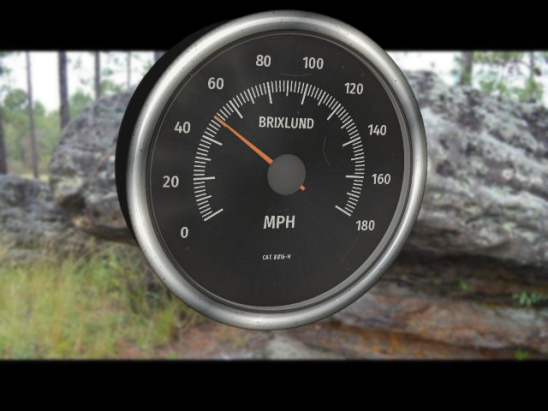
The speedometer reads 50; mph
